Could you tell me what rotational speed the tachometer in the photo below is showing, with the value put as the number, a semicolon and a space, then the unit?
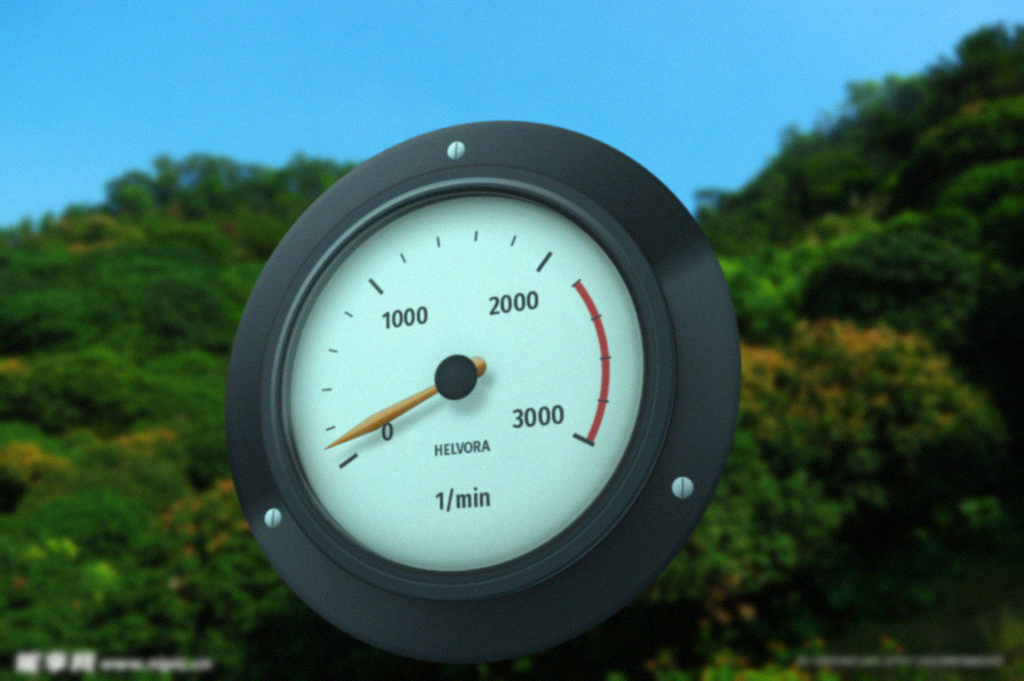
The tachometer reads 100; rpm
